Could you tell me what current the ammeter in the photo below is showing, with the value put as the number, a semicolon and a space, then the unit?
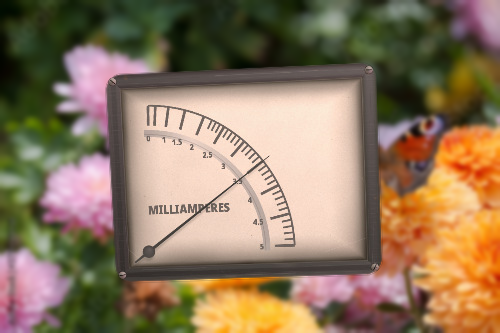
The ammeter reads 3.5; mA
